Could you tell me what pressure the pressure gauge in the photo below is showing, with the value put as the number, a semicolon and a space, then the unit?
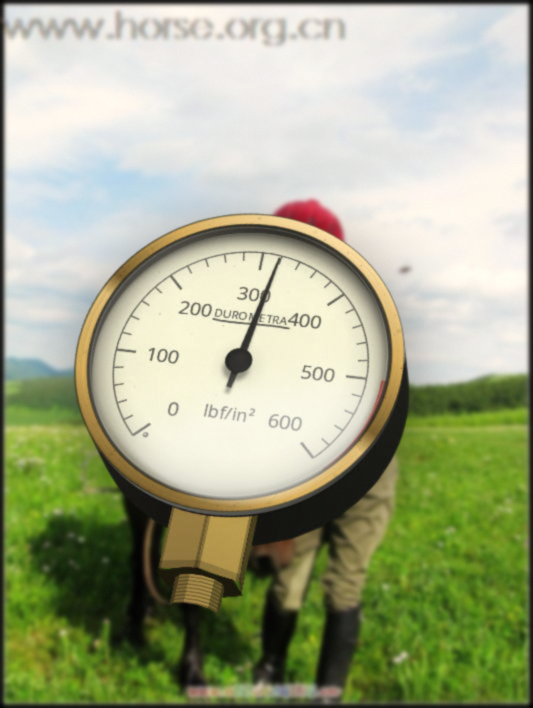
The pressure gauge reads 320; psi
